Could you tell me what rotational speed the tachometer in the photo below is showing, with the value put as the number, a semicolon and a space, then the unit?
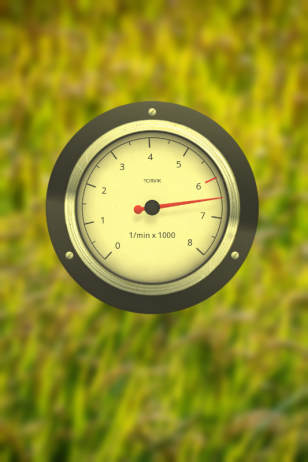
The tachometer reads 6500; rpm
